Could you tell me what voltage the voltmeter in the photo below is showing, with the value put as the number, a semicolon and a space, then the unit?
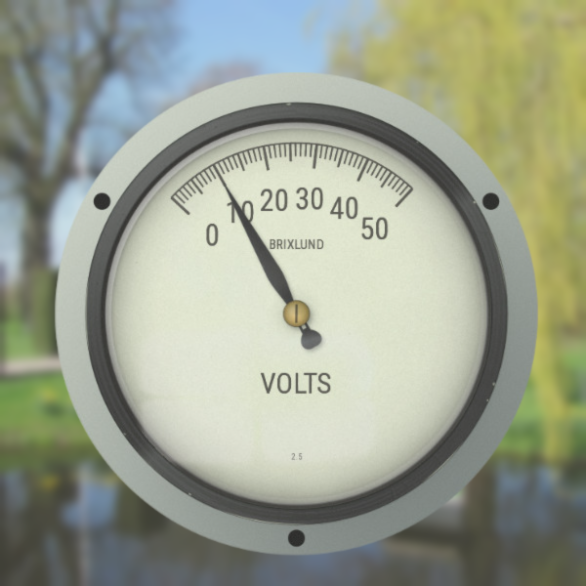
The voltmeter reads 10; V
